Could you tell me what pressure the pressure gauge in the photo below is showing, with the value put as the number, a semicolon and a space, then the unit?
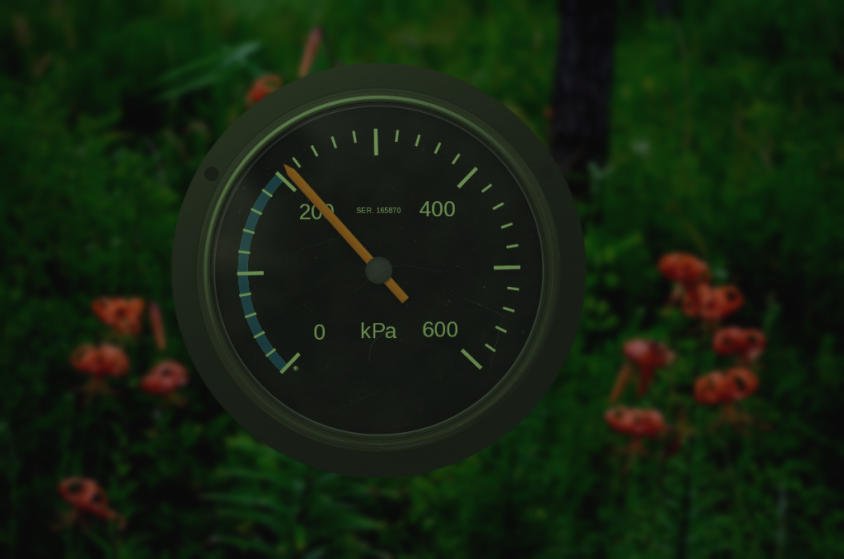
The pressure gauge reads 210; kPa
